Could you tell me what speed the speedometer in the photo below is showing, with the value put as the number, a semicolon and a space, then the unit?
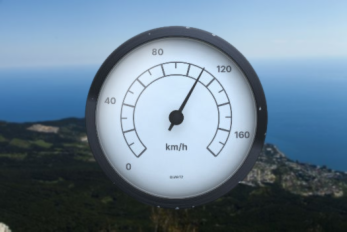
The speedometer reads 110; km/h
